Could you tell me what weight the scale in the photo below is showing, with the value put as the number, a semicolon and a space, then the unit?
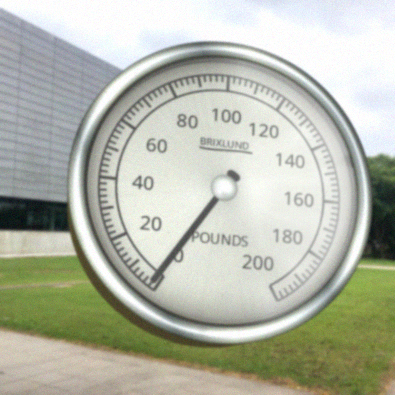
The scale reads 2; lb
